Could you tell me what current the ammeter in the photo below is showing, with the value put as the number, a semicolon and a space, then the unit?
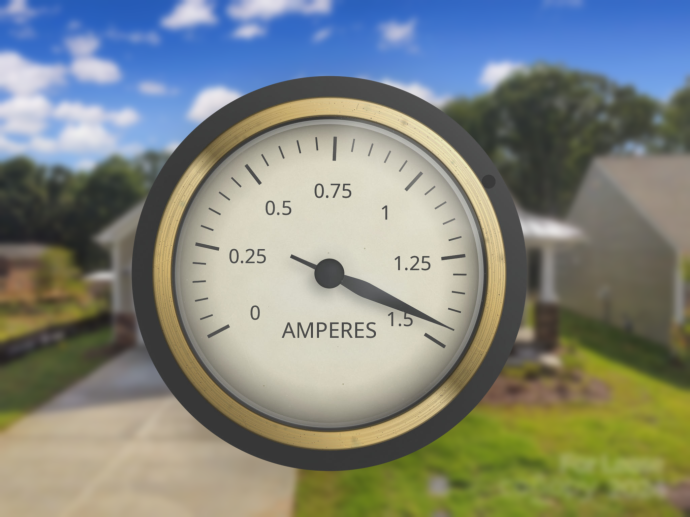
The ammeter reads 1.45; A
